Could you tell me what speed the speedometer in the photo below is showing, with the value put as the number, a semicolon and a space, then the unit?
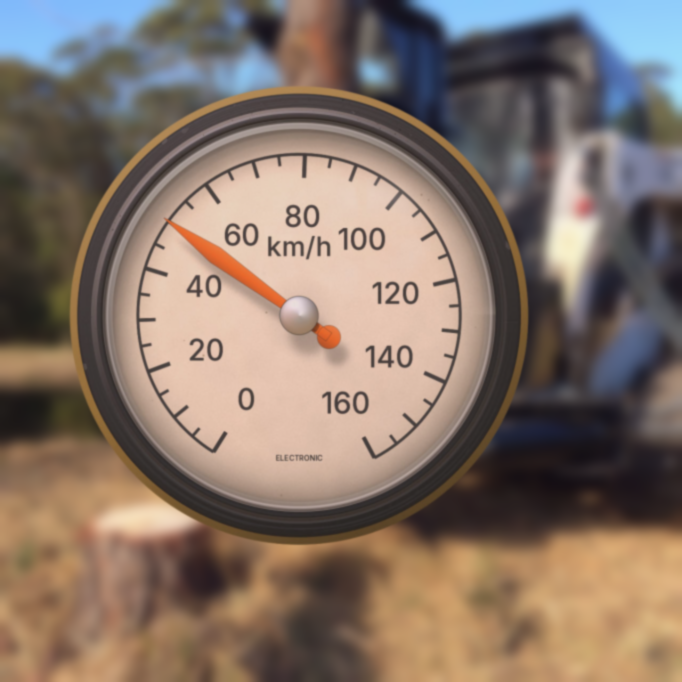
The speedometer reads 50; km/h
